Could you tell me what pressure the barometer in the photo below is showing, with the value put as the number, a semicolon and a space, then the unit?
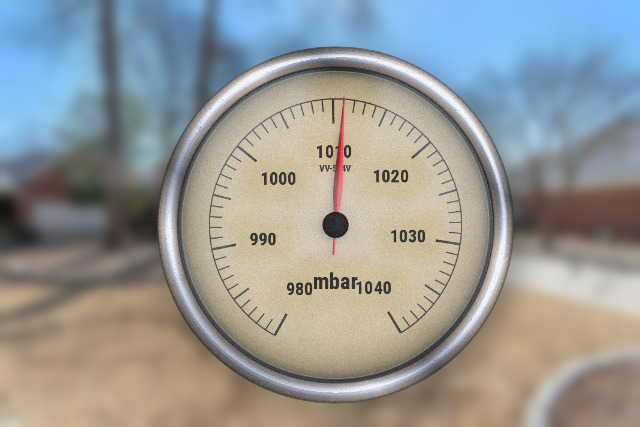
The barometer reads 1011; mbar
